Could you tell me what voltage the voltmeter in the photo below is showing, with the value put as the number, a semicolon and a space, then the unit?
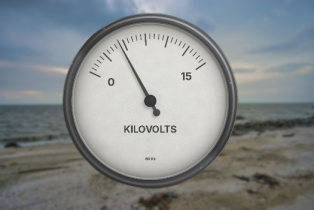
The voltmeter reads 4.5; kV
